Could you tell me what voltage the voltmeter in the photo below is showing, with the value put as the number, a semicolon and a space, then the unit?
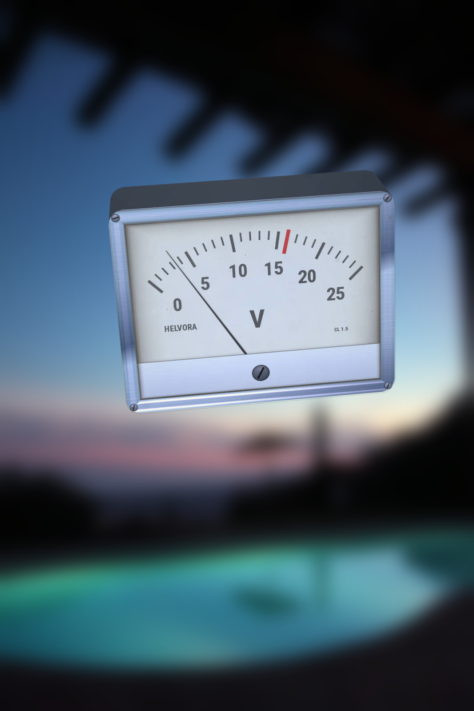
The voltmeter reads 3.5; V
